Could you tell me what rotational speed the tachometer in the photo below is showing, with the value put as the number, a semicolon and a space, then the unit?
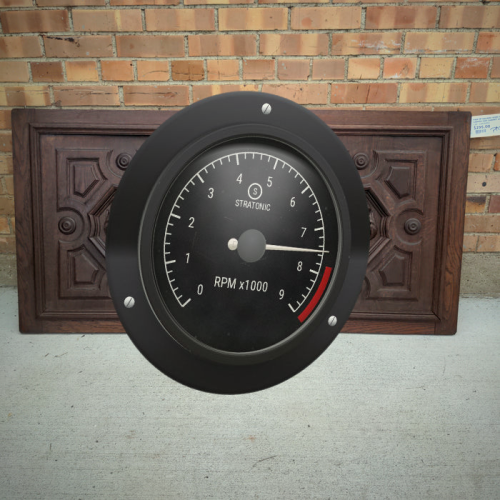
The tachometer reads 7500; rpm
